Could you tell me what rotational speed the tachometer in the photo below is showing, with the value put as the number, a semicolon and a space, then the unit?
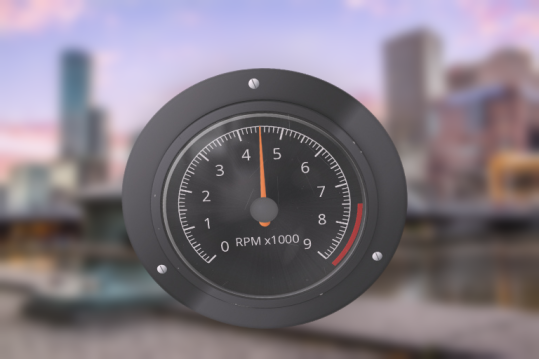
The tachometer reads 4500; rpm
